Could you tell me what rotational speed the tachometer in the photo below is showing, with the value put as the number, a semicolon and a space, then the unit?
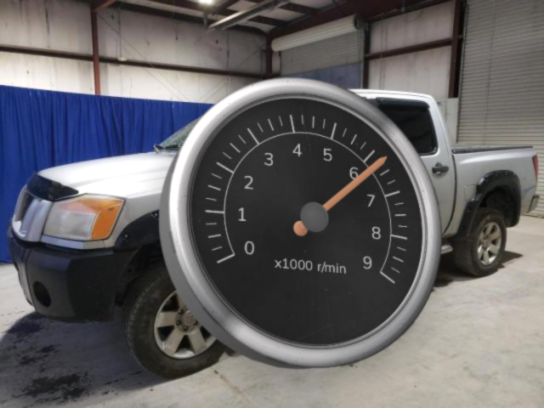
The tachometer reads 6250; rpm
